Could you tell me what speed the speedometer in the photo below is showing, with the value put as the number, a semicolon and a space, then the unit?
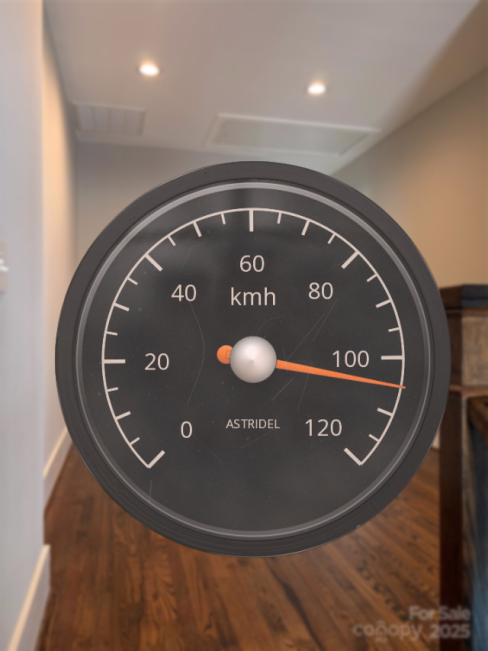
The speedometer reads 105; km/h
